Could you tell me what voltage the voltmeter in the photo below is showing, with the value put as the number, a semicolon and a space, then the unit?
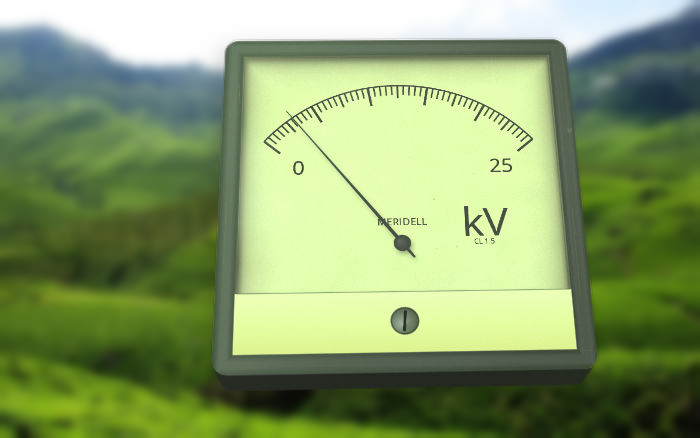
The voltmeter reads 3; kV
